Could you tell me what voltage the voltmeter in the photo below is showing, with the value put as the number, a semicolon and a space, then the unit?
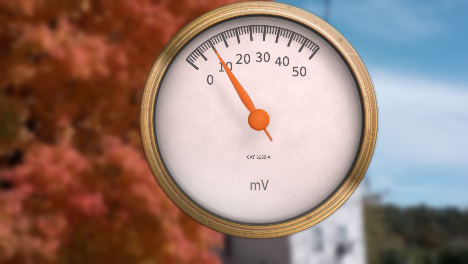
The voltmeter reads 10; mV
